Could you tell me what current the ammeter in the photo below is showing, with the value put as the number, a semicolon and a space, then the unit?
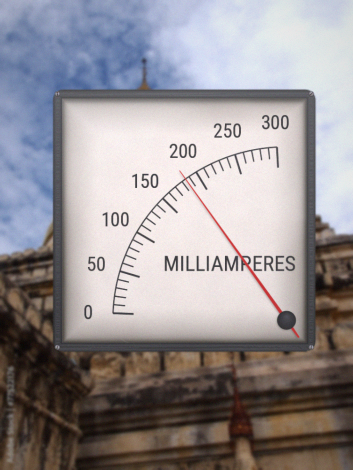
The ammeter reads 185; mA
